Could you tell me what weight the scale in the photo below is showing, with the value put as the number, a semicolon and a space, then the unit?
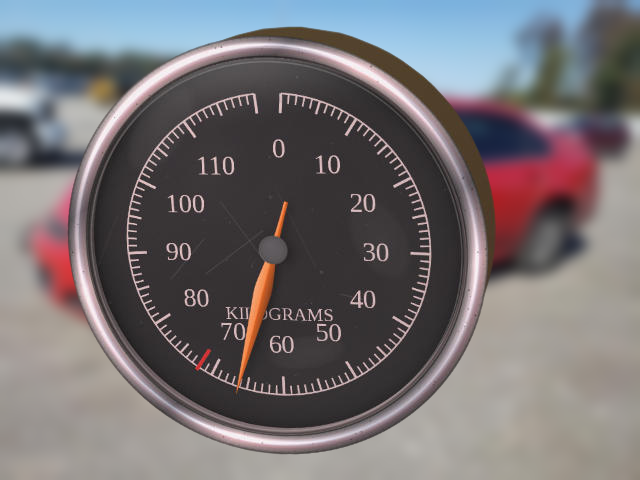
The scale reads 66; kg
